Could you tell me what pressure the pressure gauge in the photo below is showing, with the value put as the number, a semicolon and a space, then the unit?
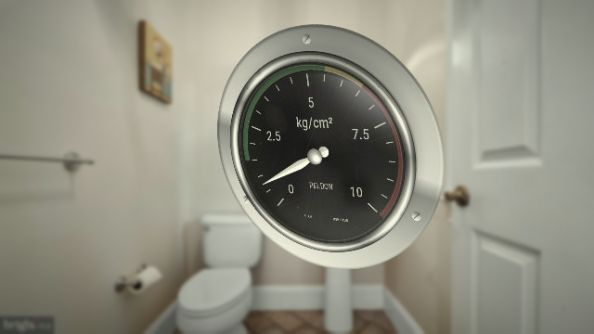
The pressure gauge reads 0.75; kg/cm²
